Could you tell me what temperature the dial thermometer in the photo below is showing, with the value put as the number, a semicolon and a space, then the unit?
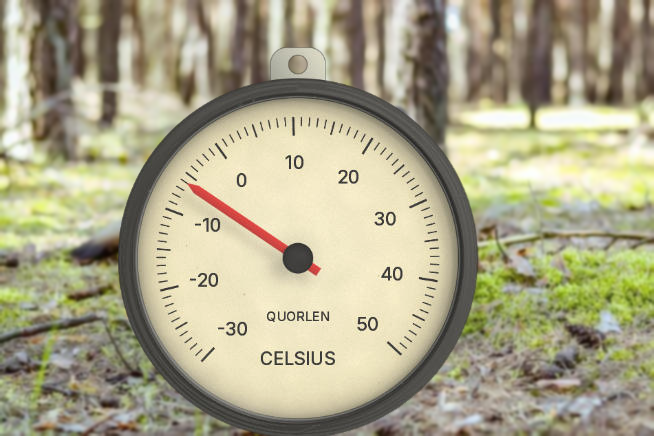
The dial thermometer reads -6; °C
